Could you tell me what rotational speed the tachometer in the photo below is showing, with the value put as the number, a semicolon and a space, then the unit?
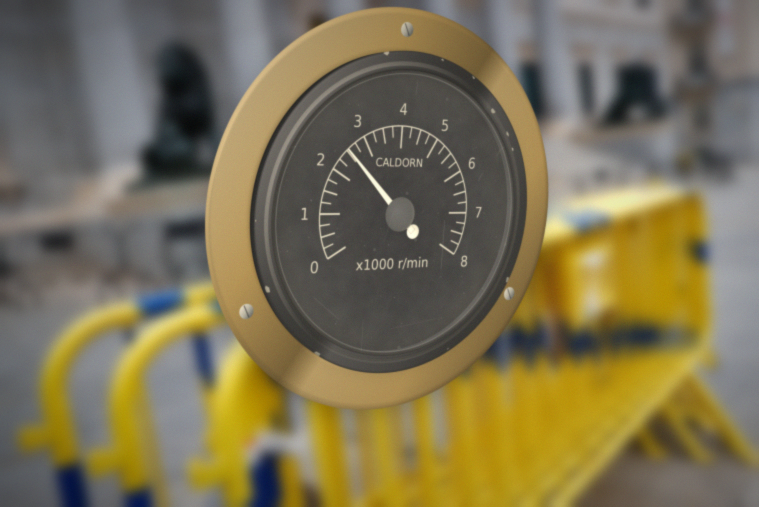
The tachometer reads 2500; rpm
